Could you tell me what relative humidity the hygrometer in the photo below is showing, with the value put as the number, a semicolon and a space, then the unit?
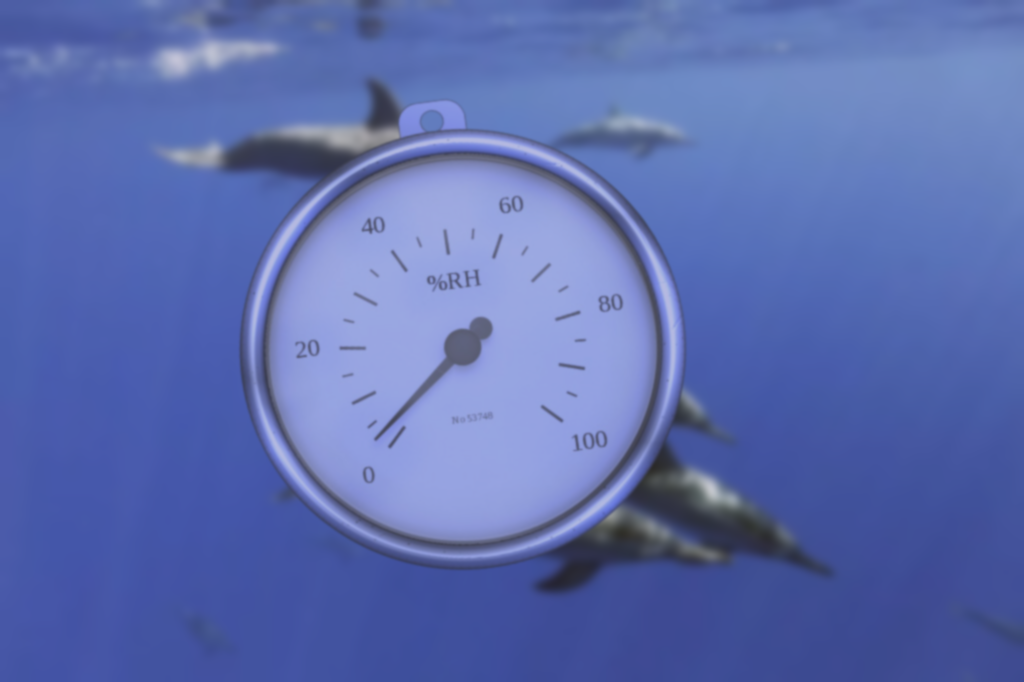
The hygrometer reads 2.5; %
